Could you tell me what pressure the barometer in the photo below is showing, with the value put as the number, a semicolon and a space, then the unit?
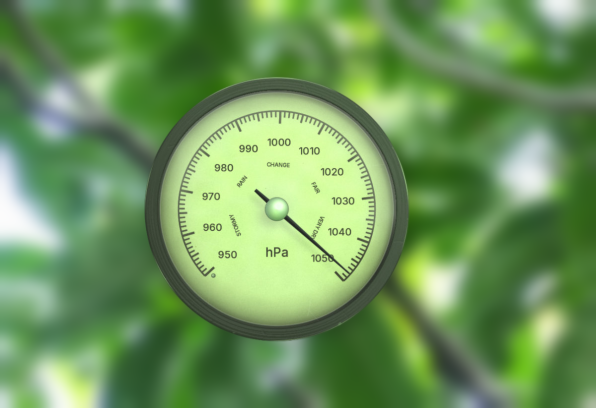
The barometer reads 1048; hPa
